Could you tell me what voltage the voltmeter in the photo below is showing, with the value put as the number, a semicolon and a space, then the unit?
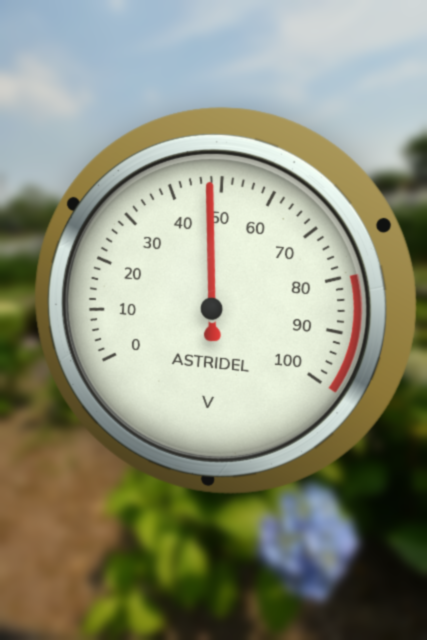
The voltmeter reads 48; V
